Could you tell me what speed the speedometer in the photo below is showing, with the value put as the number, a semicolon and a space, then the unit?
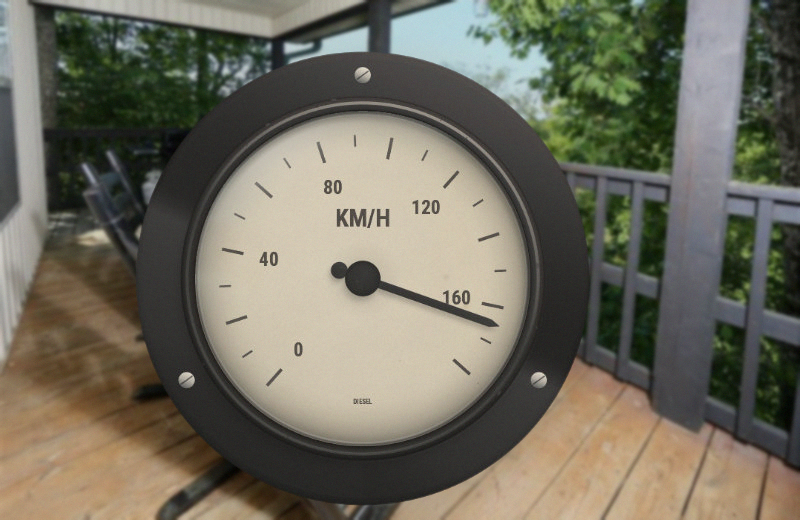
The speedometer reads 165; km/h
